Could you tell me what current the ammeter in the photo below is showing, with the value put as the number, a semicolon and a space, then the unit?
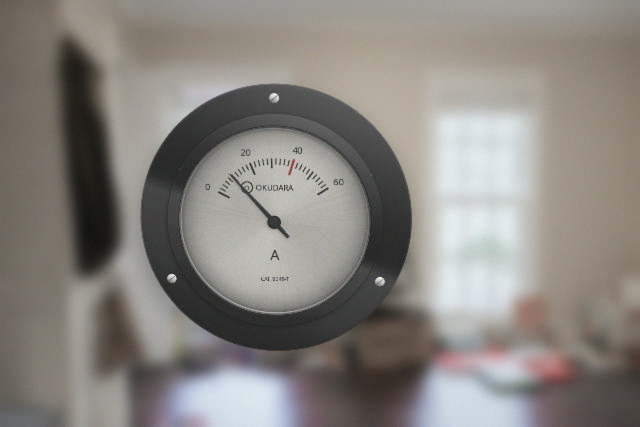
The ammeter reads 10; A
